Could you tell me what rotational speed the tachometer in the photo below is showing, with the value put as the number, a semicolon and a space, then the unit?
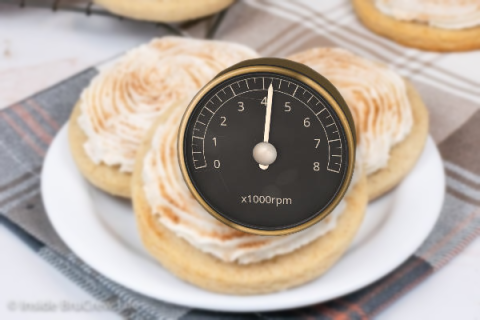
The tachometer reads 4250; rpm
